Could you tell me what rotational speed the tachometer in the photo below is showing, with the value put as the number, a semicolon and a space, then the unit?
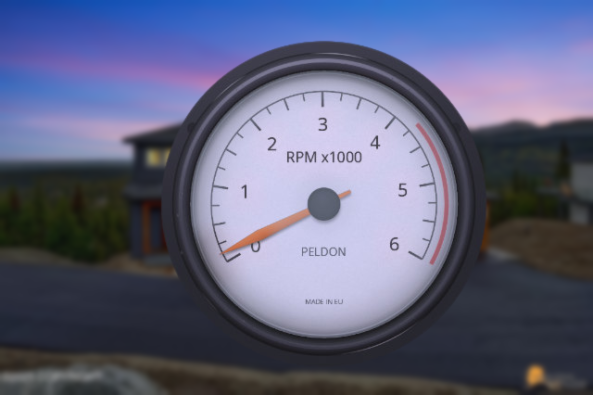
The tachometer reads 125; rpm
